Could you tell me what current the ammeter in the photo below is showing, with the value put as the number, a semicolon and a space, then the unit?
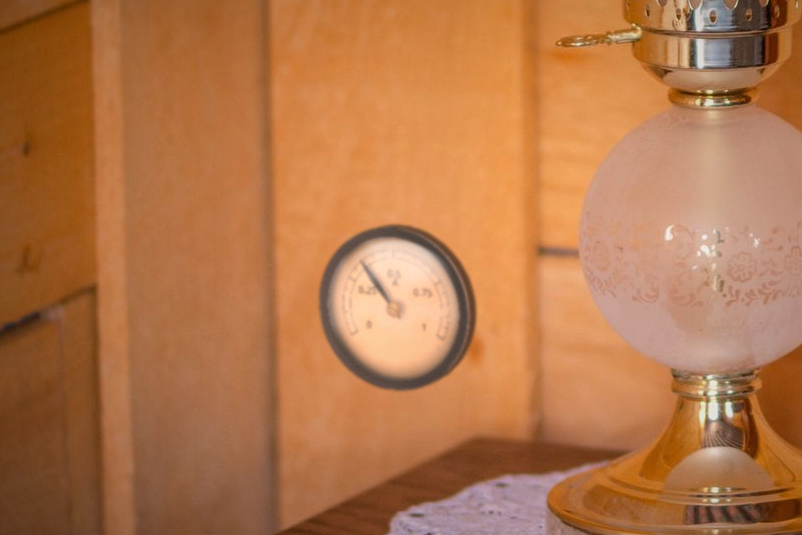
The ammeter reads 0.35; A
